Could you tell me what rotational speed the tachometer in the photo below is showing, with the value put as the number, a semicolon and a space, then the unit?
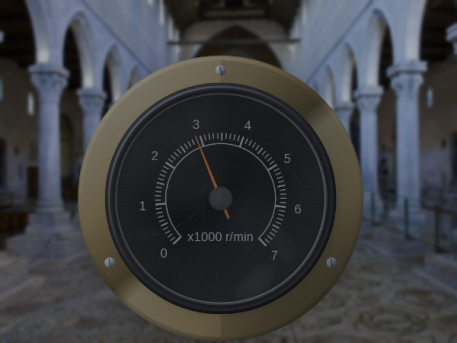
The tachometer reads 2900; rpm
